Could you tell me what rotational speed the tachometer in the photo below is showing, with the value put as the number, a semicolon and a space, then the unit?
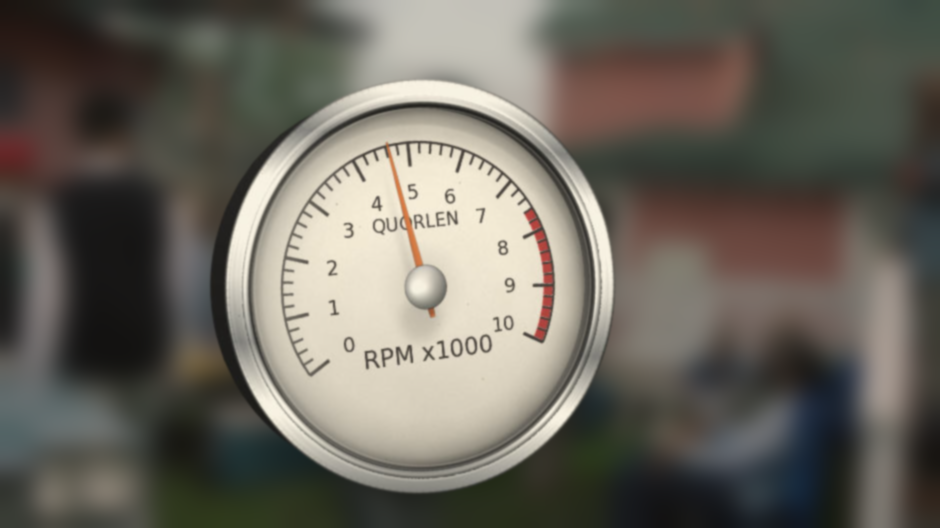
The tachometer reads 4600; rpm
